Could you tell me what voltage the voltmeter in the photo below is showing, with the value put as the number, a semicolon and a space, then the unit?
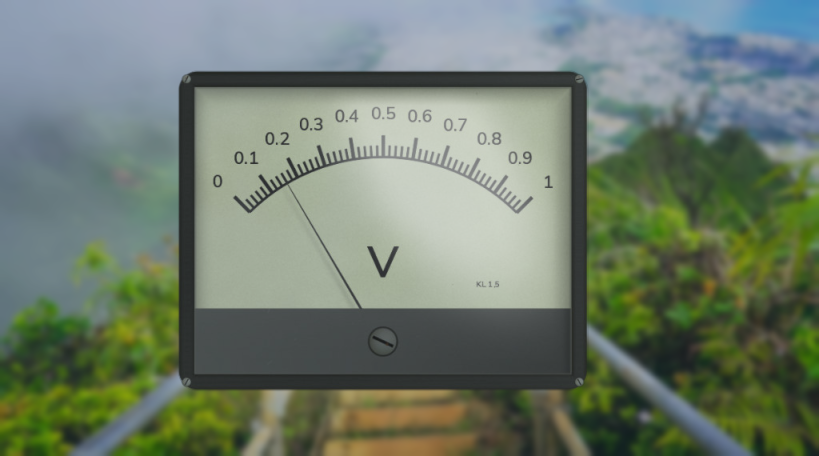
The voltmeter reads 0.16; V
